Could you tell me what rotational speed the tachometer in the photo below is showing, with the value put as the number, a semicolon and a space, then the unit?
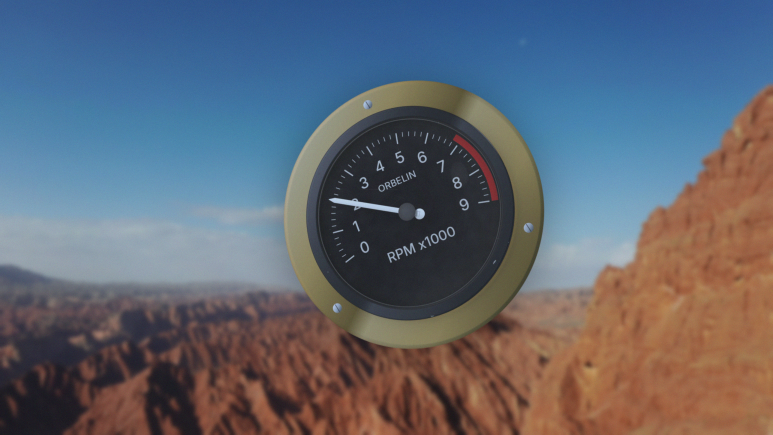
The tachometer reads 2000; rpm
